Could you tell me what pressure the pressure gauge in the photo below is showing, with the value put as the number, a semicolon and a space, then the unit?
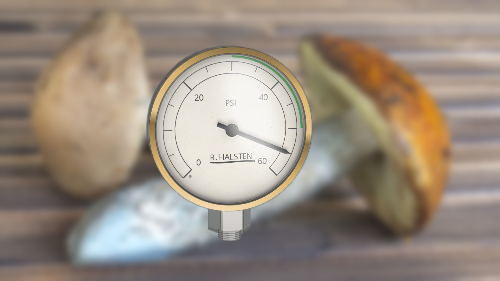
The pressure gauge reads 55; psi
